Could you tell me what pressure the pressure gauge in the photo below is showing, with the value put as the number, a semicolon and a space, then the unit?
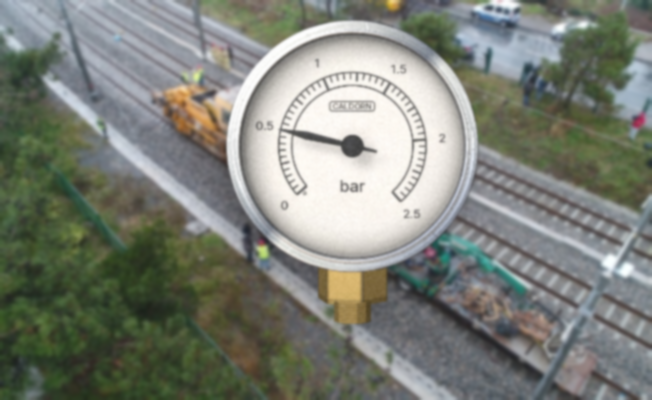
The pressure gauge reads 0.5; bar
